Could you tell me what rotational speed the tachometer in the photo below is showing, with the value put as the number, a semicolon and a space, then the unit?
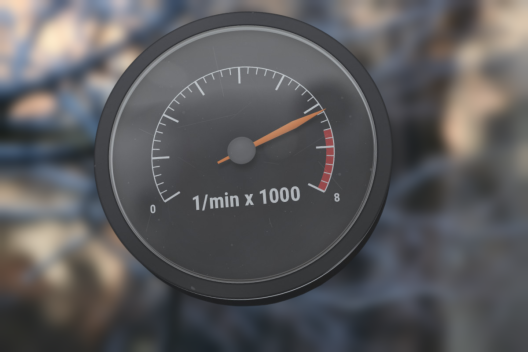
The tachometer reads 6200; rpm
